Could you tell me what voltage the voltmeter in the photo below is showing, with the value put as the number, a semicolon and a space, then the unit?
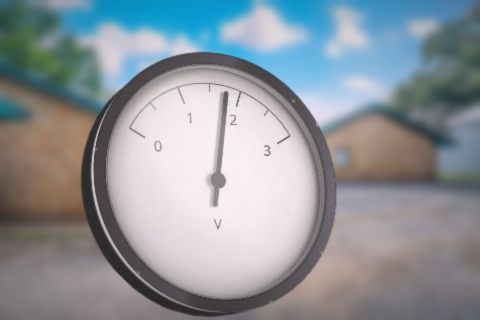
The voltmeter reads 1.75; V
